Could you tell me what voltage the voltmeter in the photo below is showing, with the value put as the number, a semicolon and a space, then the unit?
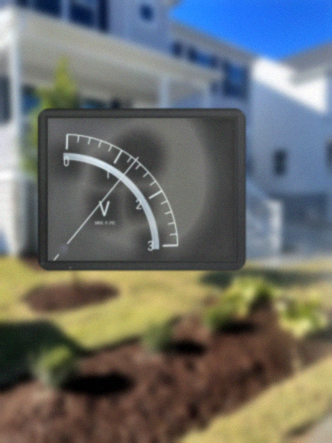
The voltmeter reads 1.3; V
